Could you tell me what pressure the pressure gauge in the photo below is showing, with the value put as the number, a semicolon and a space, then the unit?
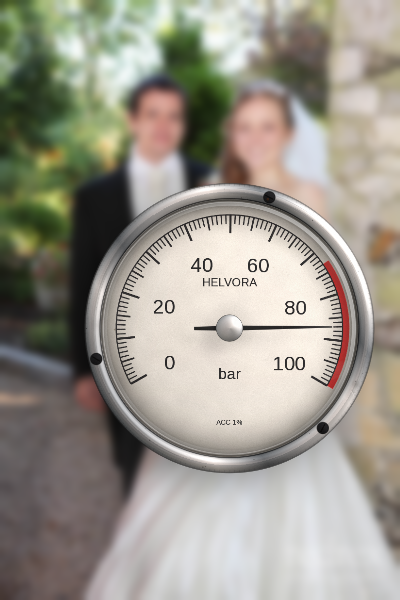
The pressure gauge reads 87; bar
